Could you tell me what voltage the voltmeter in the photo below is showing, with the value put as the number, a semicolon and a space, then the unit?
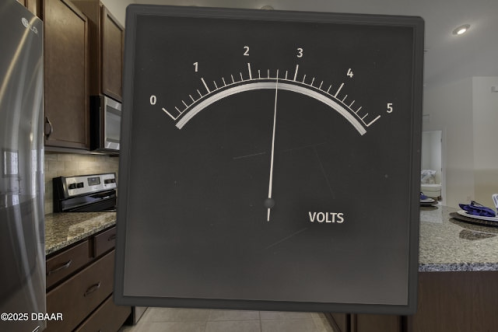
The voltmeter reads 2.6; V
